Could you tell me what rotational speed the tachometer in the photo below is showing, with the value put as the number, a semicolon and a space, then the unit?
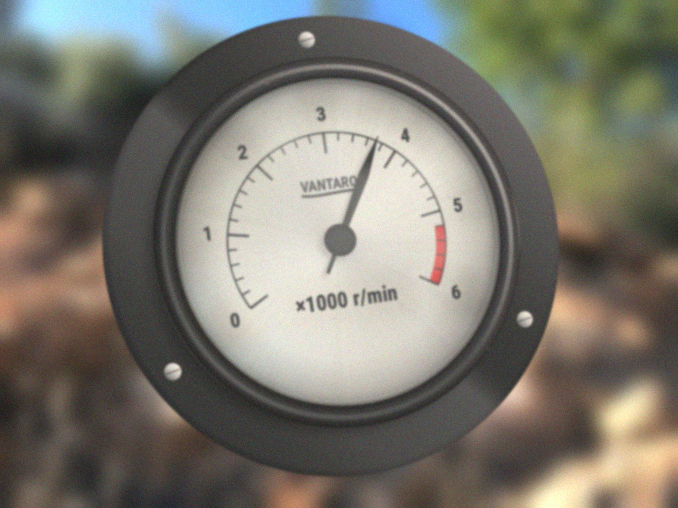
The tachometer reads 3700; rpm
